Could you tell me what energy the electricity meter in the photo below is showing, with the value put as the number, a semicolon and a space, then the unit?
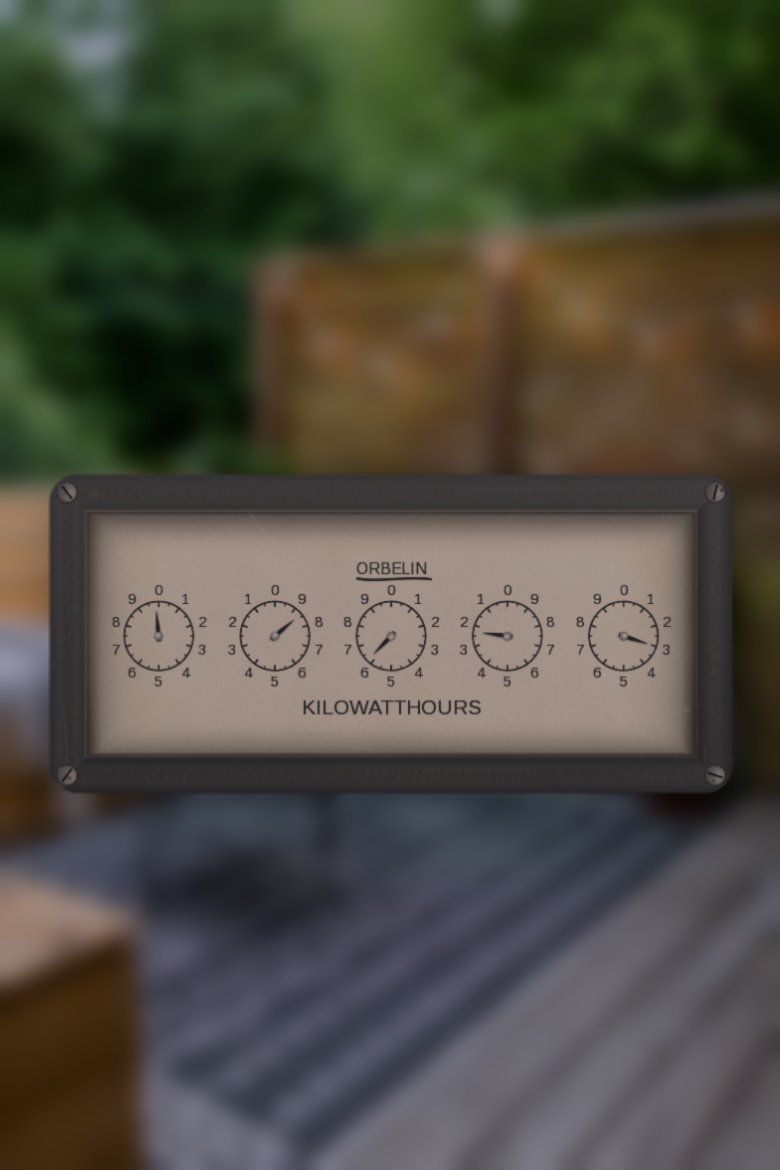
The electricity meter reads 98623; kWh
